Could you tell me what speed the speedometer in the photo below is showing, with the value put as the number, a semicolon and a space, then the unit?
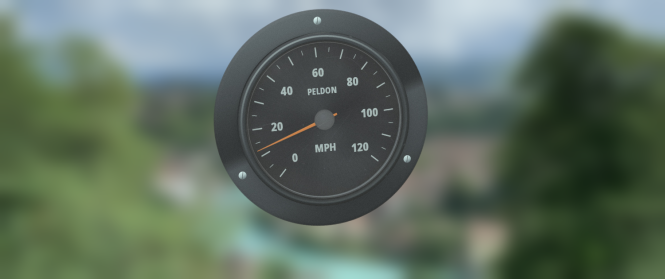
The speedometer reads 12.5; mph
